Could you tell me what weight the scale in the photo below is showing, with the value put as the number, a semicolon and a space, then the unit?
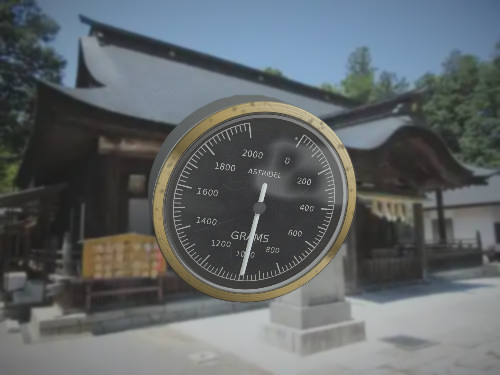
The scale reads 1000; g
